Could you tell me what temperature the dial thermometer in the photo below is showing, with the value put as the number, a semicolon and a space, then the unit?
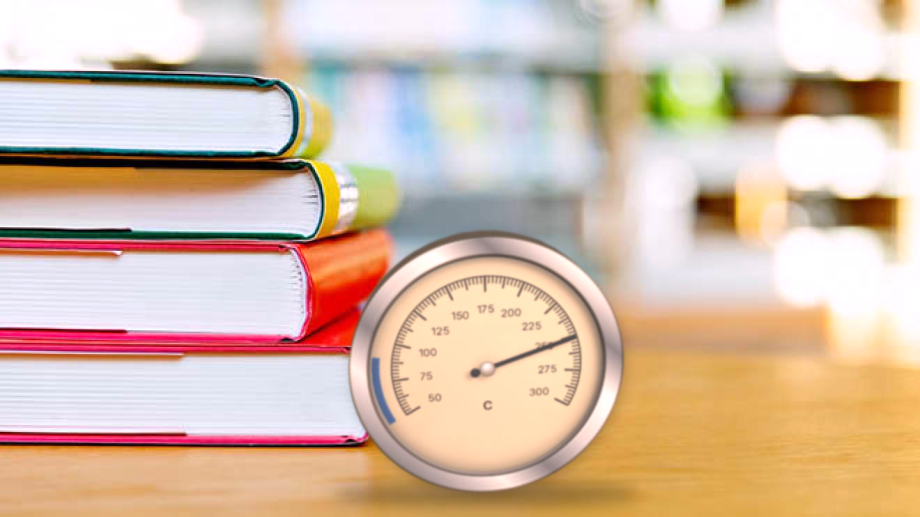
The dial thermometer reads 250; °C
